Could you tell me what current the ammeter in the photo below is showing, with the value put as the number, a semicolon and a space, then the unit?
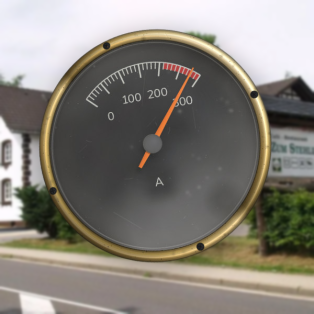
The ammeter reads 280; A
